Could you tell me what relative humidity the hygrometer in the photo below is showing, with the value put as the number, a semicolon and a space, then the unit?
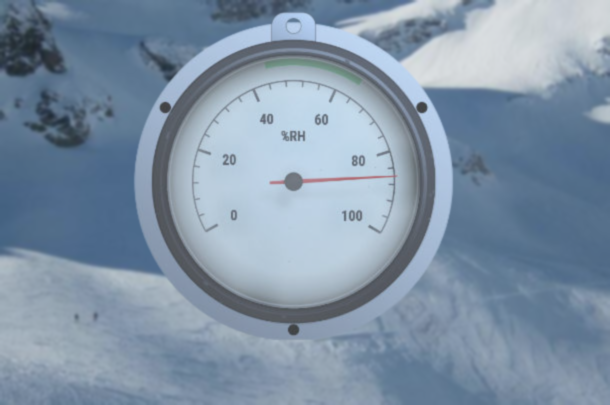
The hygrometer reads 86; %
